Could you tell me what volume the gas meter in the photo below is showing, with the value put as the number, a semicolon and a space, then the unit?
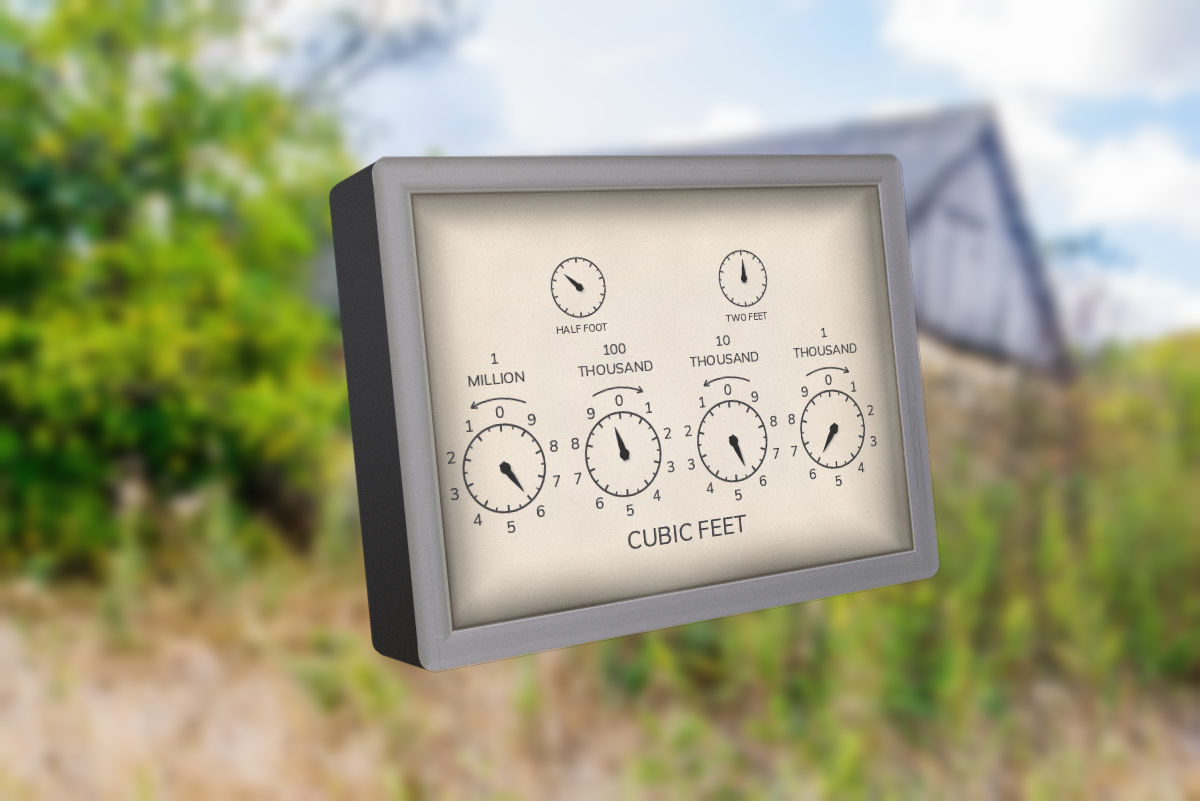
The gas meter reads 595600; ft³
